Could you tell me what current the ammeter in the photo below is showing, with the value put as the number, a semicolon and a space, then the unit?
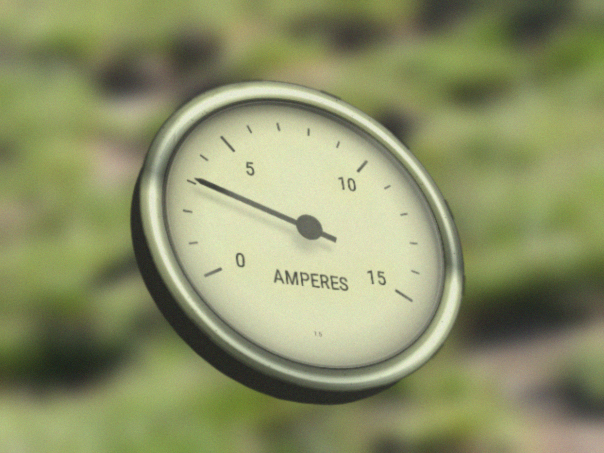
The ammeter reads 3; A
